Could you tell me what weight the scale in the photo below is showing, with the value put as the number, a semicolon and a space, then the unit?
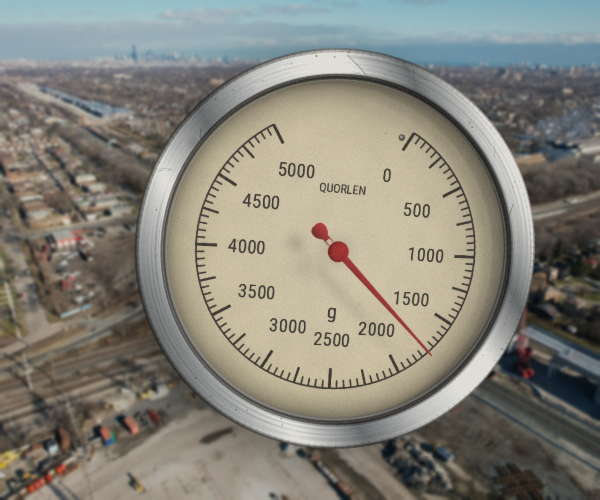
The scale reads 1750; g
